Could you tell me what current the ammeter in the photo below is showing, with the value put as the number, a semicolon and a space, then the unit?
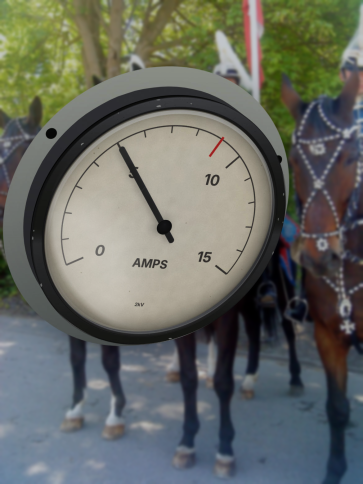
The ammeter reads 5; A
